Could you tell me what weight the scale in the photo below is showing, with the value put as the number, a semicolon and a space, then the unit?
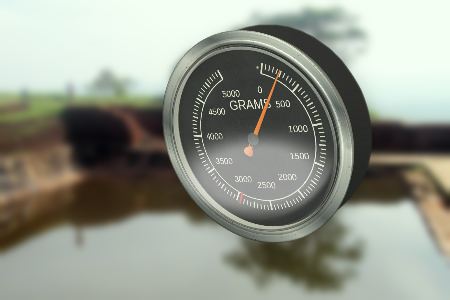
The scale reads 250; g
